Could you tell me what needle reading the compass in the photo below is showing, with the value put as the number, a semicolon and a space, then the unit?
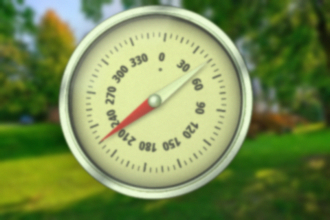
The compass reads 225; °
